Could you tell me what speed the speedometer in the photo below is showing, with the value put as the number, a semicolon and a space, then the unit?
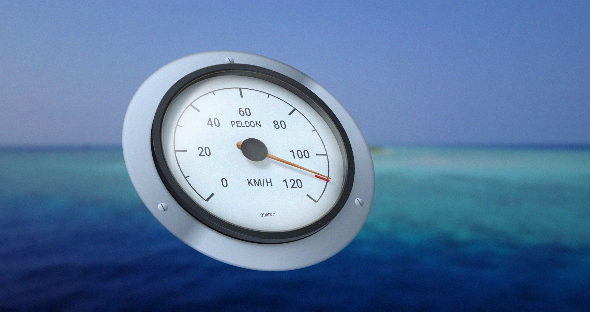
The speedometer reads 110; km/h
